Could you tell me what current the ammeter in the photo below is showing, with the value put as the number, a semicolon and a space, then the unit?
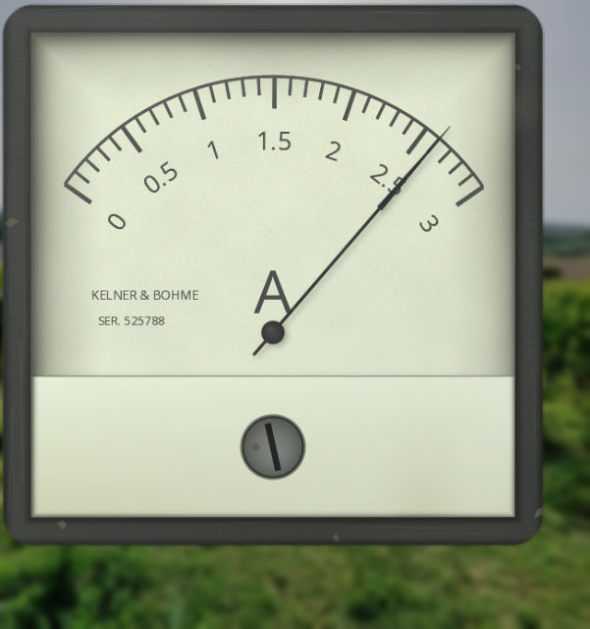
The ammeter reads 2.6; A
